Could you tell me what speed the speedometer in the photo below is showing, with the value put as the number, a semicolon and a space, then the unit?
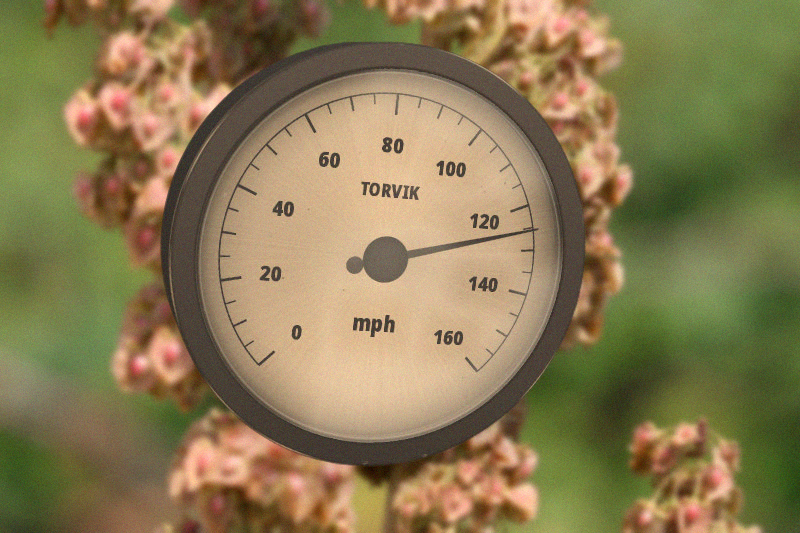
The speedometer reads 125; mph
